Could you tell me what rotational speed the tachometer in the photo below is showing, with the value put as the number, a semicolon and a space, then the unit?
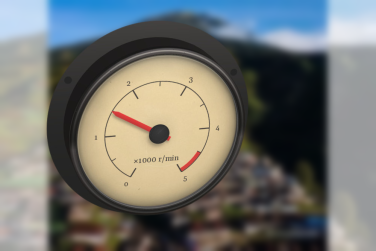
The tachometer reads 1500; rpm
